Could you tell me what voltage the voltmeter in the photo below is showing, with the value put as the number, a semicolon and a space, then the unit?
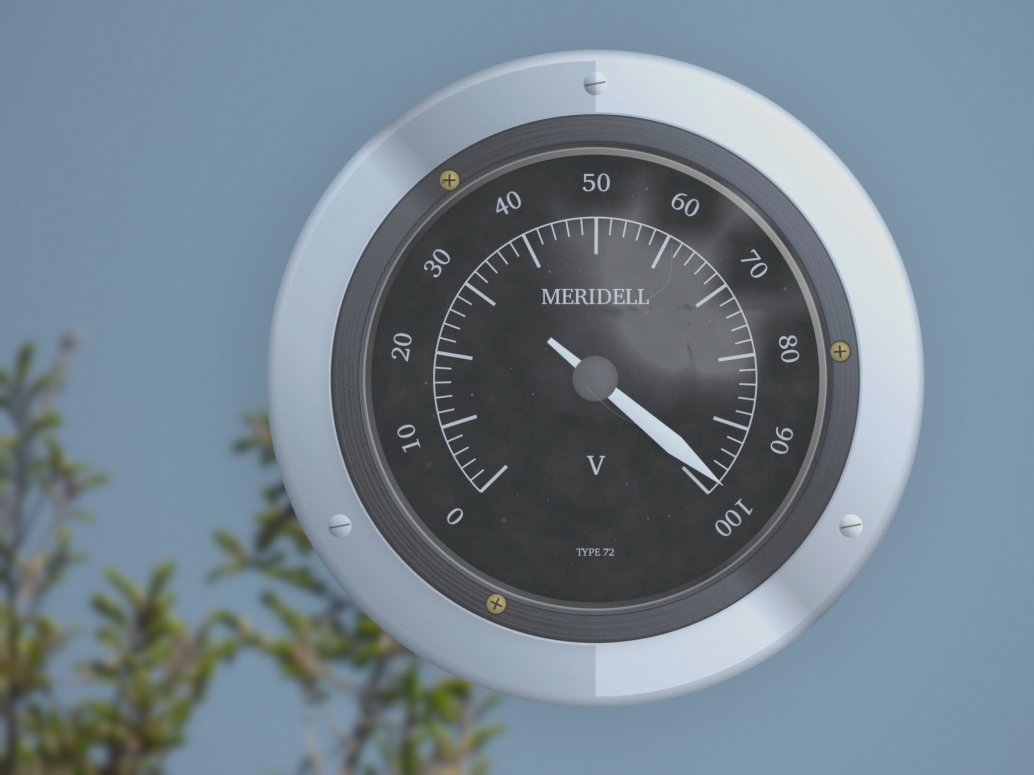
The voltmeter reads 98; V
